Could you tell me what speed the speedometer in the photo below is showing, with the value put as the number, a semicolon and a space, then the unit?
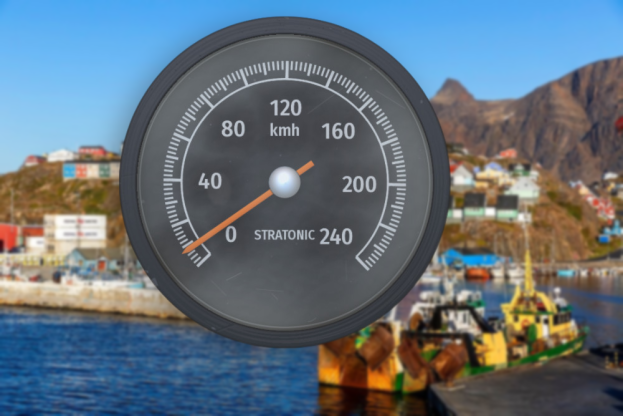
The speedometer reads 8; km/h
